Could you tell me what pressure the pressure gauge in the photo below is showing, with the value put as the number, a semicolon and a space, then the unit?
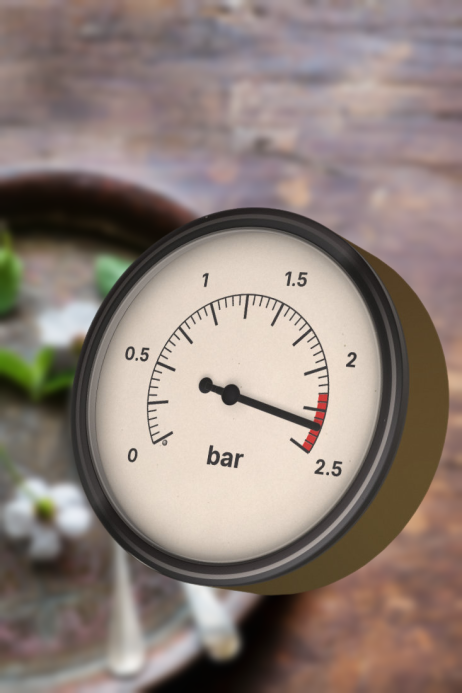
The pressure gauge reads 2.35; bar
